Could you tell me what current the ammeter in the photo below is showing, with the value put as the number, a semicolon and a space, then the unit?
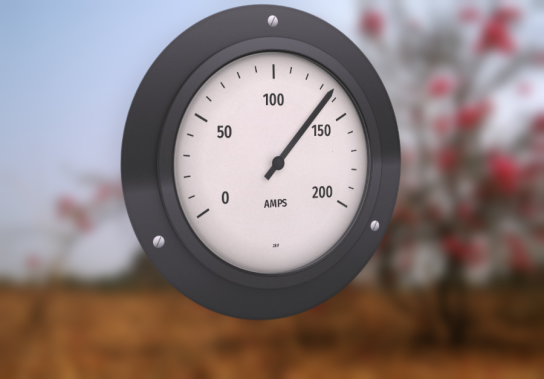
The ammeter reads 135; A
